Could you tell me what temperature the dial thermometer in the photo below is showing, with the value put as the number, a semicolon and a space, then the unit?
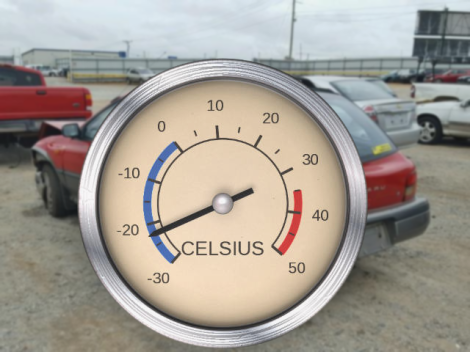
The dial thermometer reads -22.5; °C
